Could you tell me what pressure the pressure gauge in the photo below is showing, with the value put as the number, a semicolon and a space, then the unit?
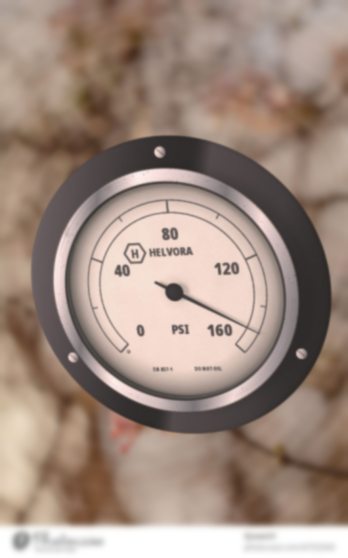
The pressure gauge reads 150; psi
